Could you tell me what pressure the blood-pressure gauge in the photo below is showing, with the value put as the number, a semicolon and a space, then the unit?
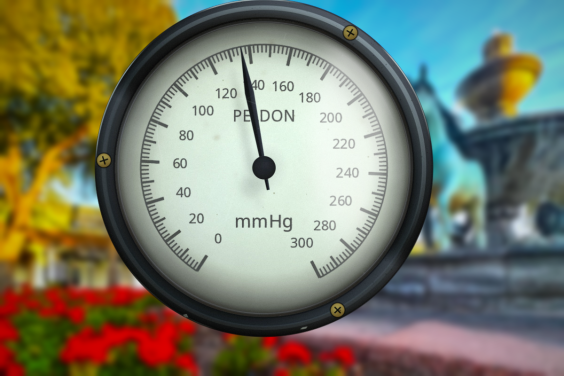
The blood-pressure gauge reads 136; mmHg
